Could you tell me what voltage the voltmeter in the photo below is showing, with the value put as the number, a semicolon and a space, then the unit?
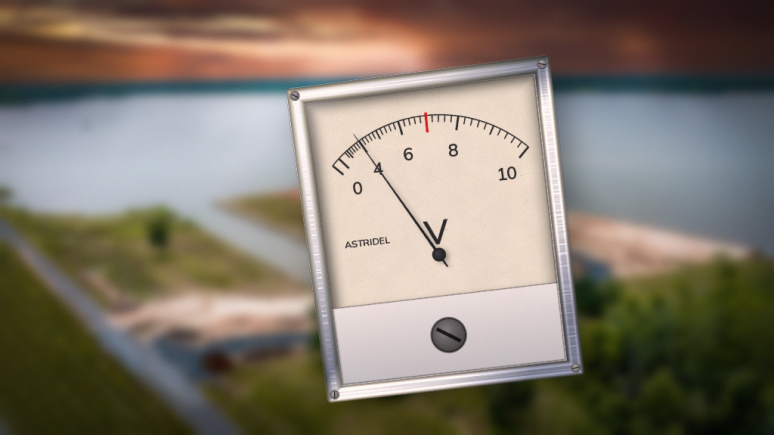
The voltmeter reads 4; V
